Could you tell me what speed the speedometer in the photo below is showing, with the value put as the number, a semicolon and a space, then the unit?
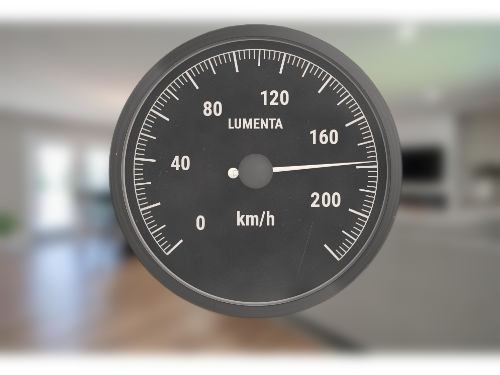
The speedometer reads 178; km/h
